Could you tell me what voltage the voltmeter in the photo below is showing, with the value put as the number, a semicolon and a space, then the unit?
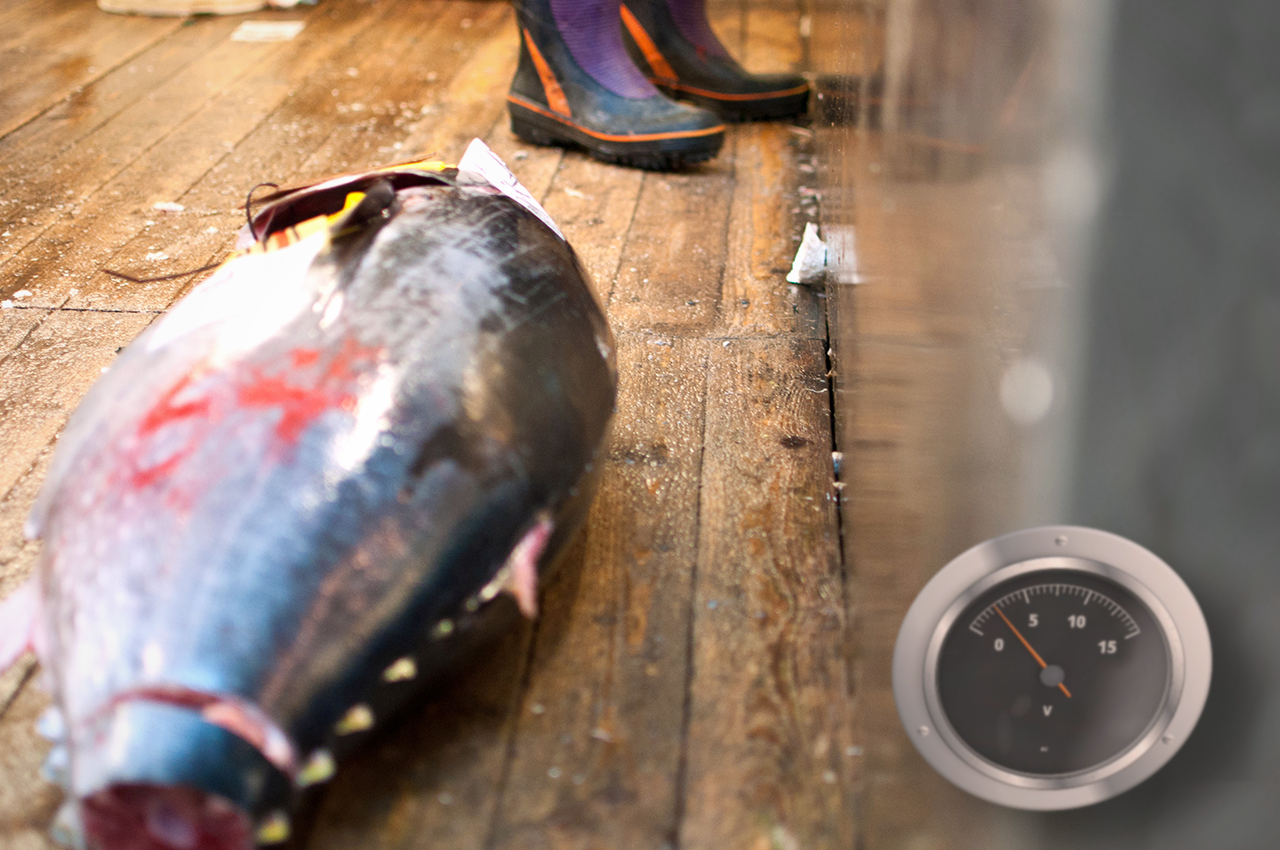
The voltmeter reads 2.5; V
